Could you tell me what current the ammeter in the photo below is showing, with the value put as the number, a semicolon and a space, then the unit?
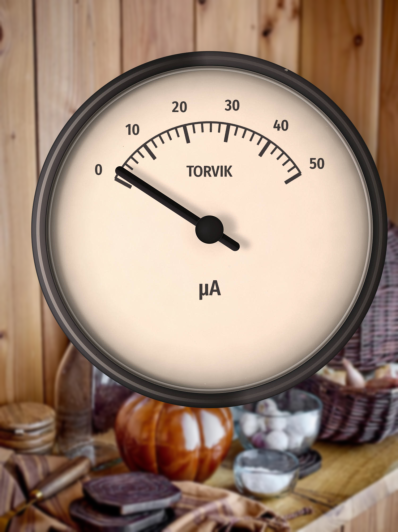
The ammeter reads 2; µA
